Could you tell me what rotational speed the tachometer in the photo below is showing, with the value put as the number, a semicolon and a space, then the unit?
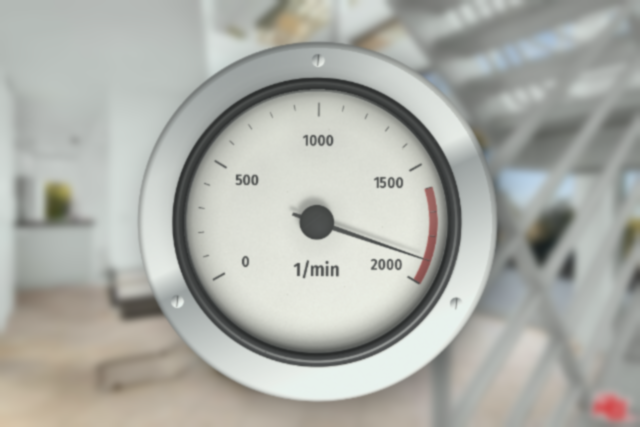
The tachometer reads 1900; rpm
